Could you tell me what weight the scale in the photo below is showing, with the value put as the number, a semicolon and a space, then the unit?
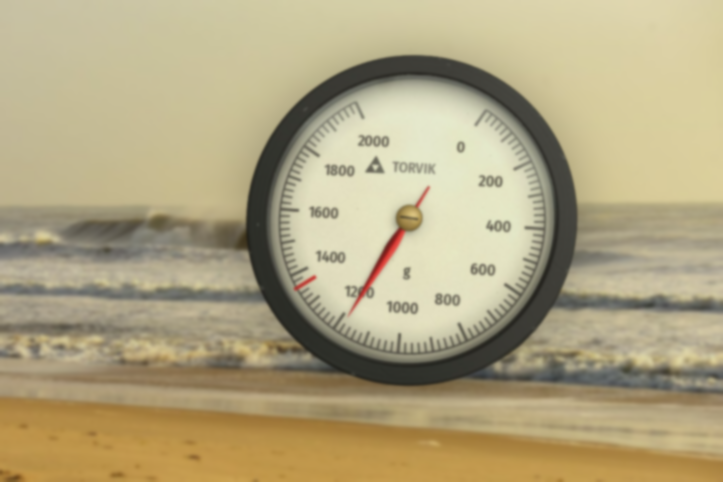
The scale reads 1180; g
